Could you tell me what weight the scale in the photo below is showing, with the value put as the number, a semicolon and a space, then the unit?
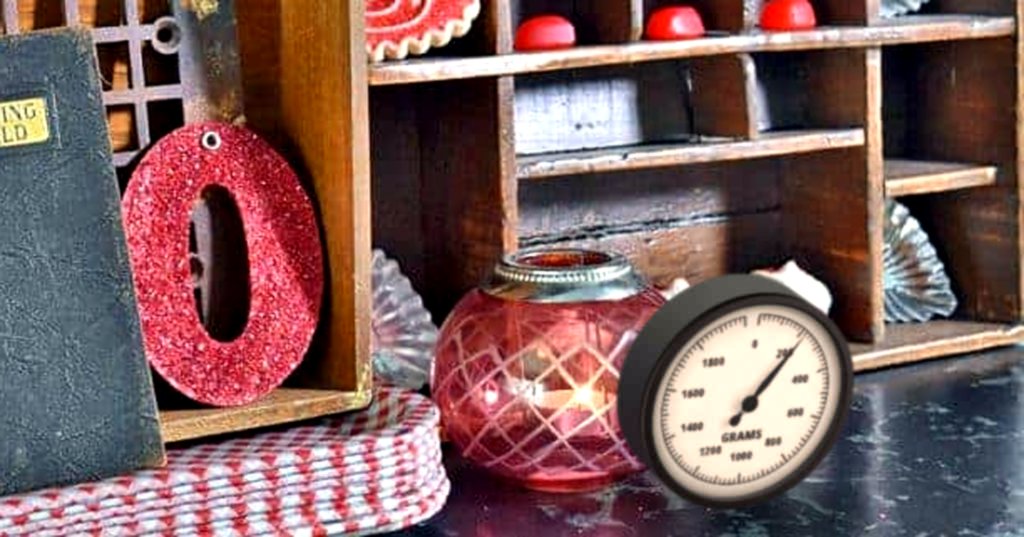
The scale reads 200; g
